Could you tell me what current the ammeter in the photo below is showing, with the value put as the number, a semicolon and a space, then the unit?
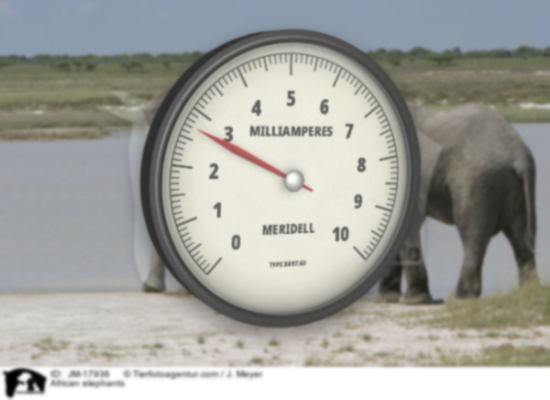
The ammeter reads 2.7; mA
